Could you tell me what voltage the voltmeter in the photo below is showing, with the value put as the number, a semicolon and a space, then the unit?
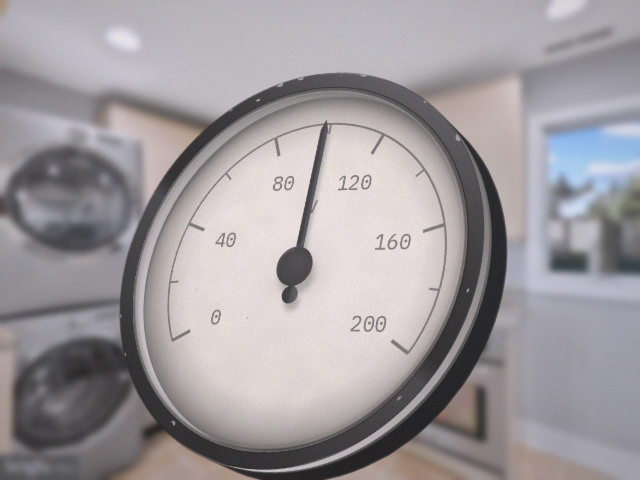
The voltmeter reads 100; V
